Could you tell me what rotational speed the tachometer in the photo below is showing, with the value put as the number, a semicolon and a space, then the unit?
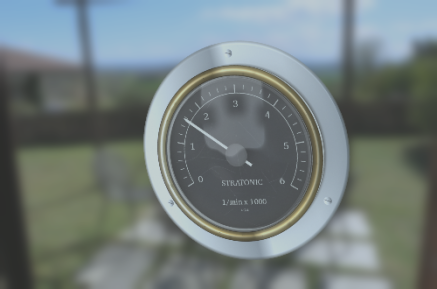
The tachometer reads 1600; rpm
